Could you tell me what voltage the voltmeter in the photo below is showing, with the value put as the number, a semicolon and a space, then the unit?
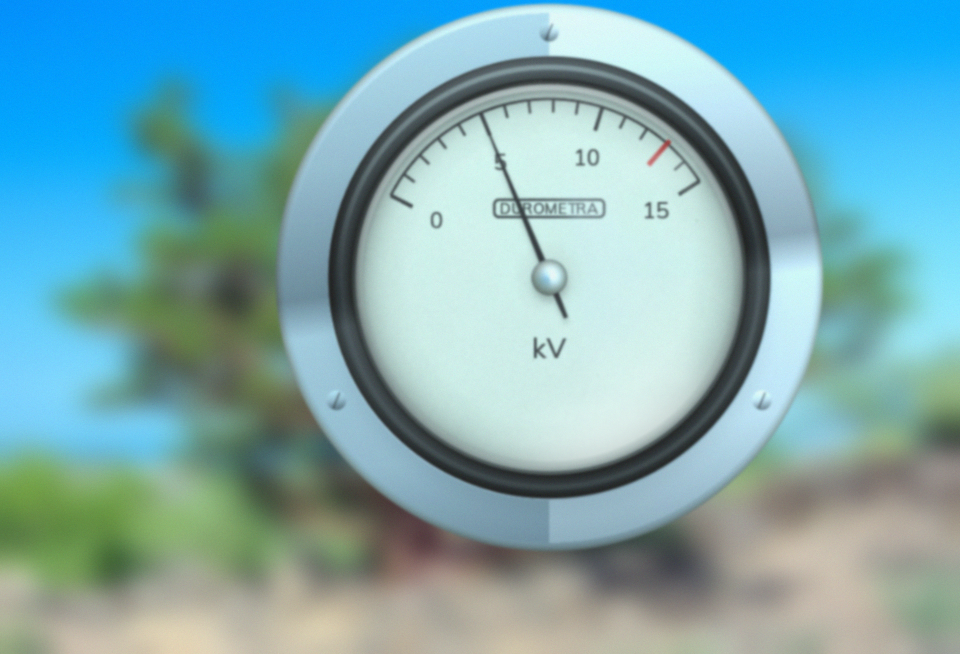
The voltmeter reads 5; kV
